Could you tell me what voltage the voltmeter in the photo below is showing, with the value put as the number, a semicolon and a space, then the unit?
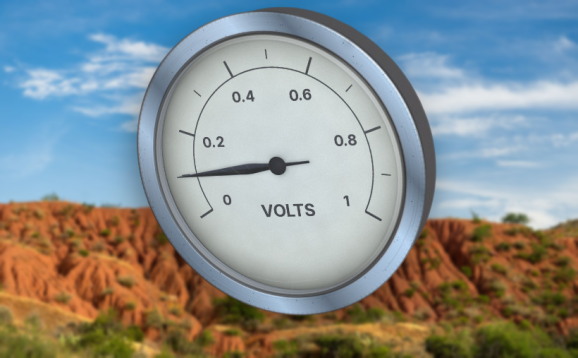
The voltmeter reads 0.1; V
